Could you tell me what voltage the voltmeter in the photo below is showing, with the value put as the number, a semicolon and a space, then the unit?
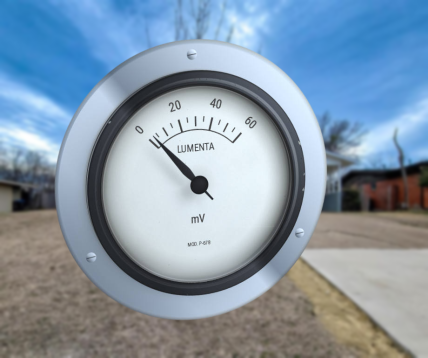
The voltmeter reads 2.5; mV
